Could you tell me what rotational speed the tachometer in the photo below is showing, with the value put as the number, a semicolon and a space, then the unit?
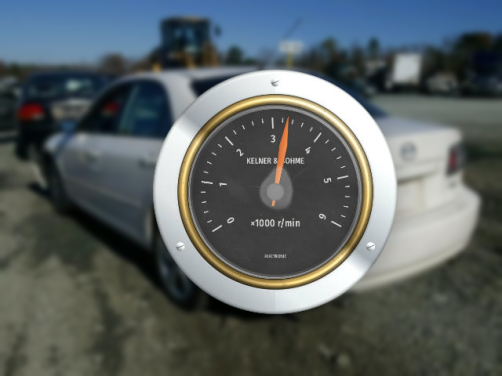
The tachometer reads 3300; rpm
